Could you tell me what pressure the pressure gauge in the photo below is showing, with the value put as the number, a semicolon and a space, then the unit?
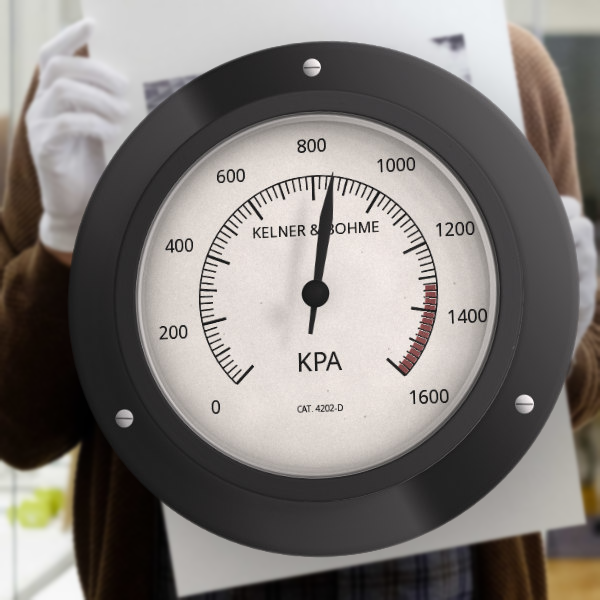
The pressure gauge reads 860; kPa
